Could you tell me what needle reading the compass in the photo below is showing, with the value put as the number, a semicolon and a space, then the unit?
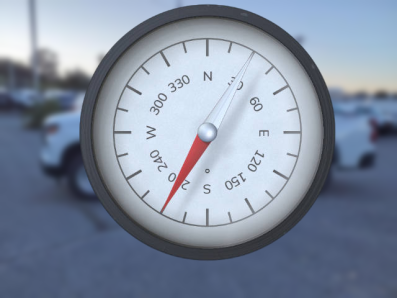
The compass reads 210; °
